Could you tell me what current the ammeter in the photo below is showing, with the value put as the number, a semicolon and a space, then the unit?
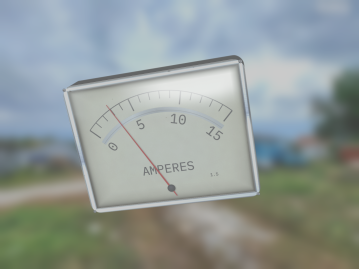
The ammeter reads 3; A
